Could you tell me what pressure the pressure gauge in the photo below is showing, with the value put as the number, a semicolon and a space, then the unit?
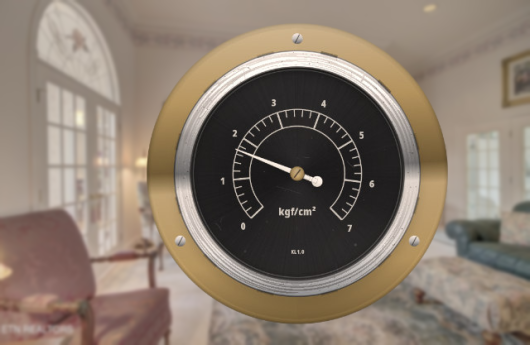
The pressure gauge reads 1.7; kg/cm²
